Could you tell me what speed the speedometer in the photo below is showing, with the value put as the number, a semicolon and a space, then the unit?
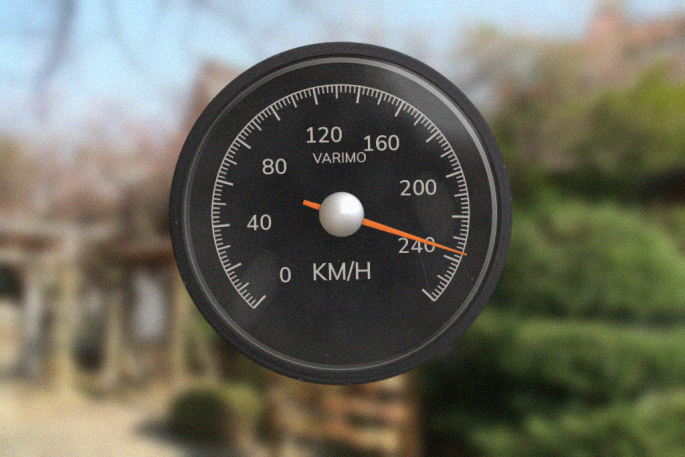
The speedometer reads 236; km/h
